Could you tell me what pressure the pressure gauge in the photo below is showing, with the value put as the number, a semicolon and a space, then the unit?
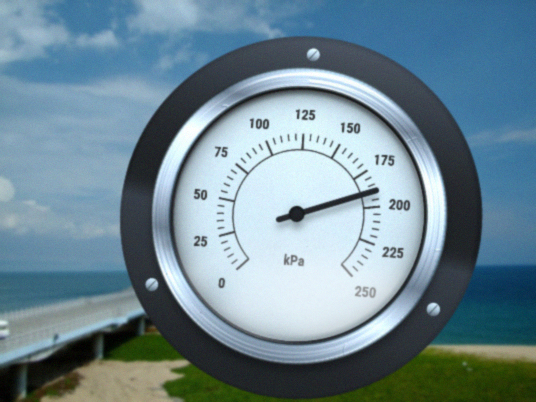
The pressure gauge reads 190; kPa
